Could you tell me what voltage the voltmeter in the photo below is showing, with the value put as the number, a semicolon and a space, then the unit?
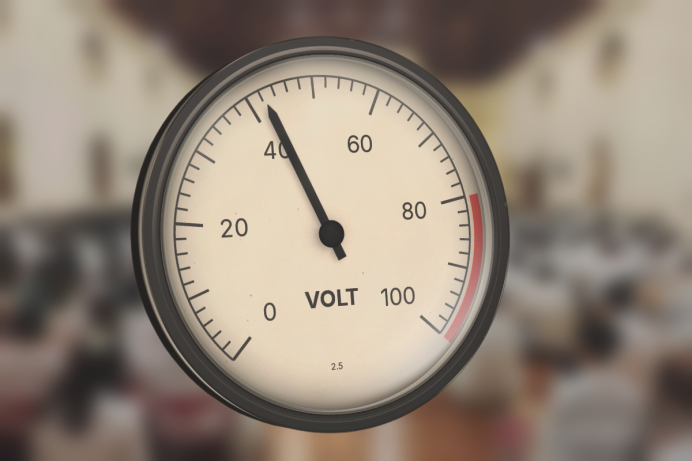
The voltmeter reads 42; V
